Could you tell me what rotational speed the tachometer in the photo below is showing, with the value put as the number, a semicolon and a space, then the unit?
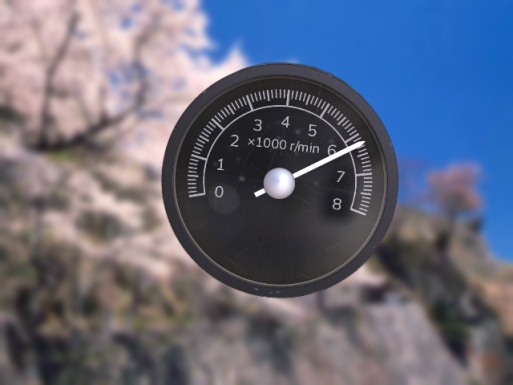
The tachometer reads 6200; rpm
